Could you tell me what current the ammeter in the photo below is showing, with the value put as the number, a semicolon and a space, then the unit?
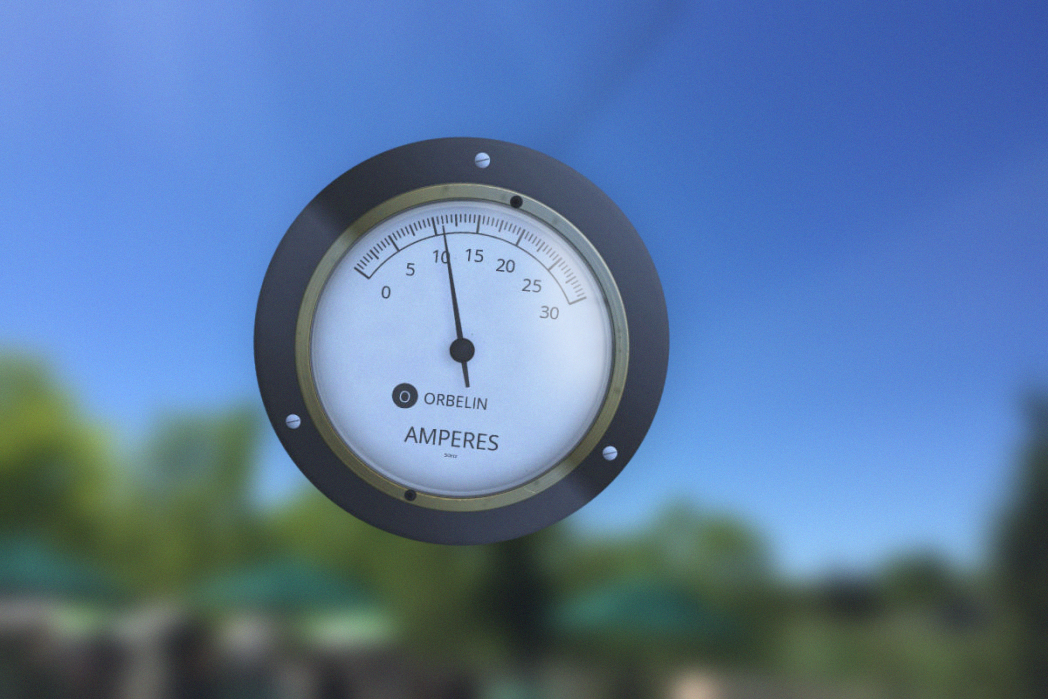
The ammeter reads 11; A
